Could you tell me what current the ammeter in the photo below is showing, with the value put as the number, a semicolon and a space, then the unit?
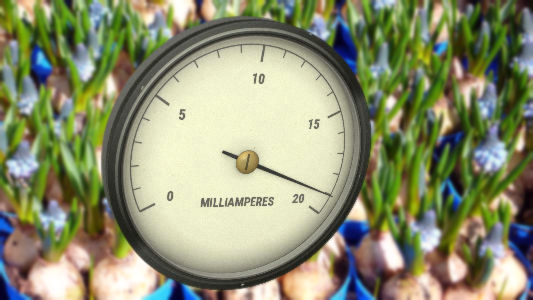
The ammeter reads 19; mA
